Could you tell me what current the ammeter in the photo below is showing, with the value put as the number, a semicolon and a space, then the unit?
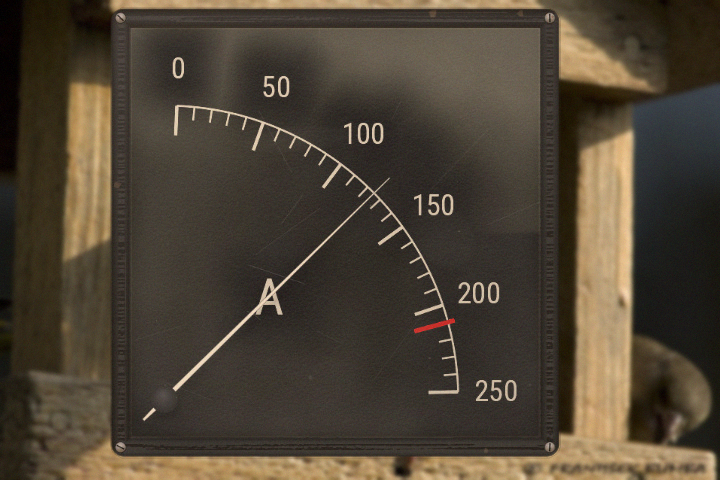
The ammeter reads 125; A
